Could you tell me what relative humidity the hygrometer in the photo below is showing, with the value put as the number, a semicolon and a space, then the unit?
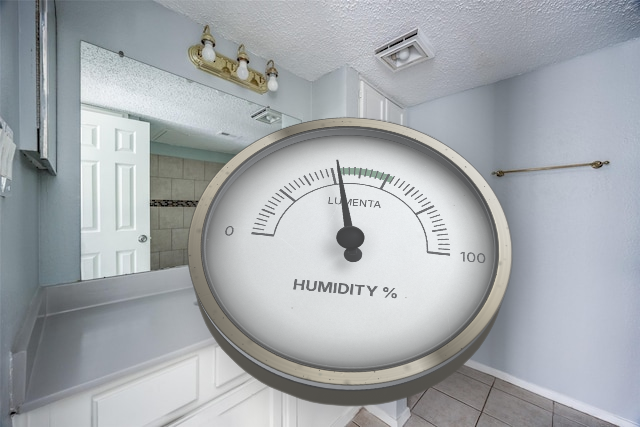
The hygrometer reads 42; %
